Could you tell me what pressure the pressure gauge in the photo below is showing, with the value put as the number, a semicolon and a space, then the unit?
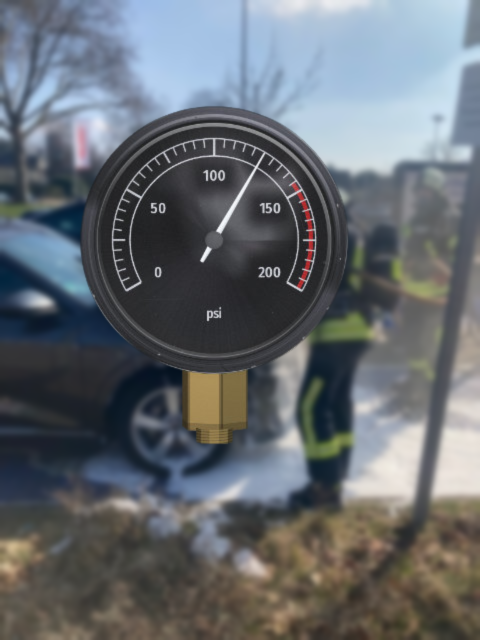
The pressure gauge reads 125; psi
